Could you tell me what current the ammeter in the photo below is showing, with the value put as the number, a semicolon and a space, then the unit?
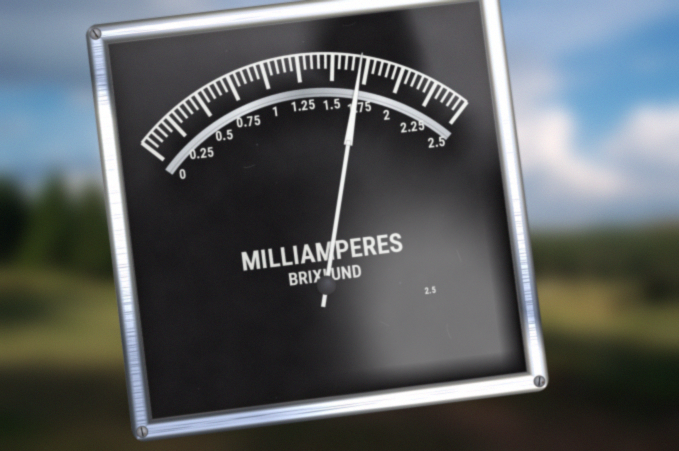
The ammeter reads 1.7; mA
